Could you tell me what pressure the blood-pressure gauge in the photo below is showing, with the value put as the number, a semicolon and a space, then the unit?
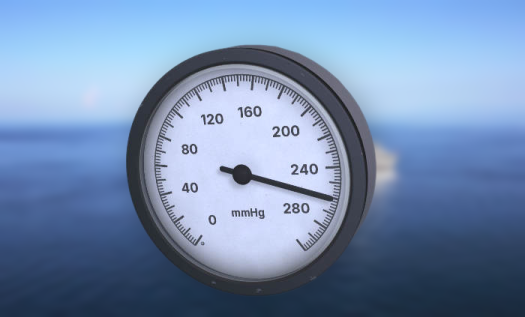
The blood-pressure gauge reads 260; mmHg
